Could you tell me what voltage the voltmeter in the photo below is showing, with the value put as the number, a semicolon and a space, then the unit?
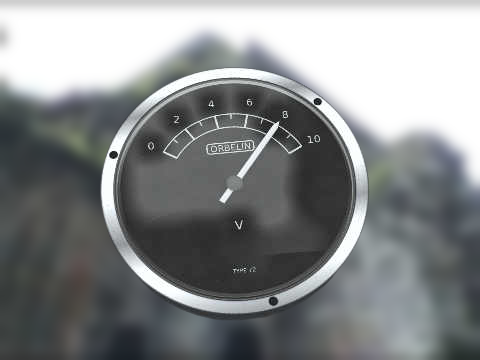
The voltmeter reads 8; V
